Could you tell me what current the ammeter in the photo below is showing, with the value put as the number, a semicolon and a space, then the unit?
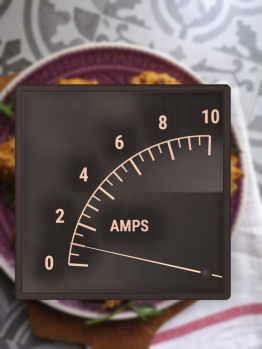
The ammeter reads 1; A
